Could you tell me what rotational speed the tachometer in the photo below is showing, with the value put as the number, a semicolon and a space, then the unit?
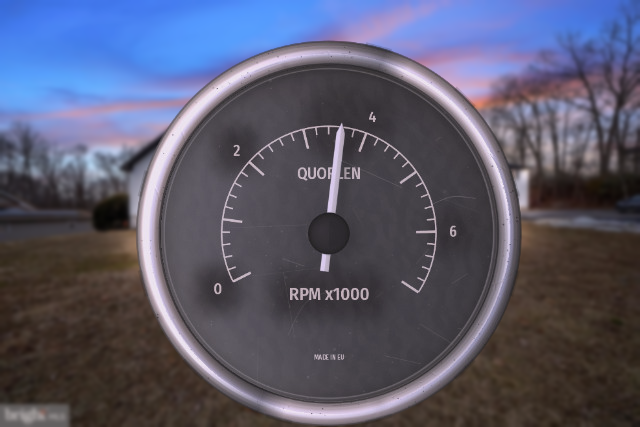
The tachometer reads 3600; rpm
